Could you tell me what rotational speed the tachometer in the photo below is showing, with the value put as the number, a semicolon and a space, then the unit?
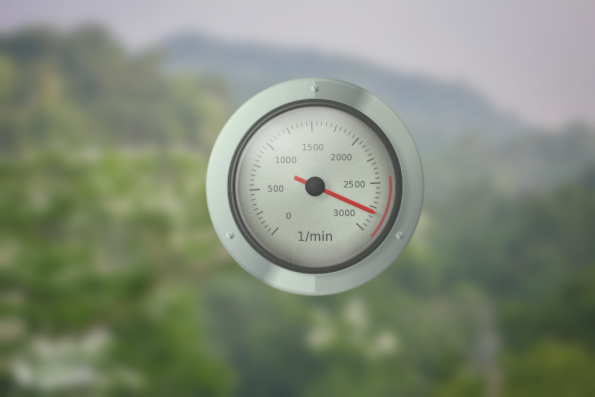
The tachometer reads 2800; rpm
